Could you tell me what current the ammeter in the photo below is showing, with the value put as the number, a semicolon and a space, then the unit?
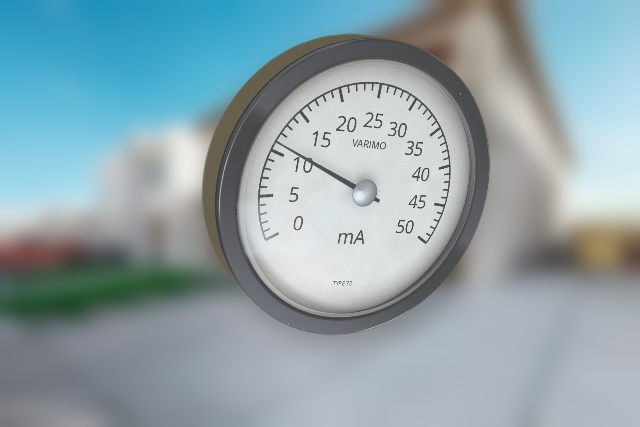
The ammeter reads 11; mA
